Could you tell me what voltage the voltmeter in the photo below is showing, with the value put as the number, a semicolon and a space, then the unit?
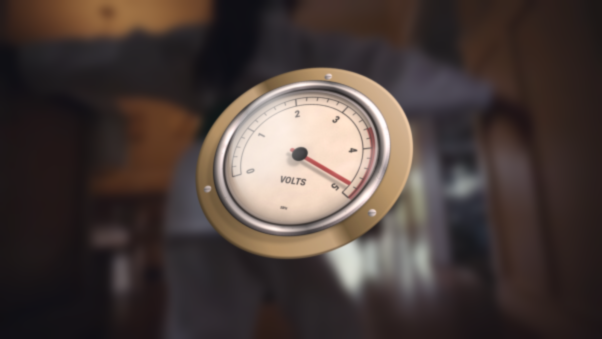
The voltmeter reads 4.8; V
